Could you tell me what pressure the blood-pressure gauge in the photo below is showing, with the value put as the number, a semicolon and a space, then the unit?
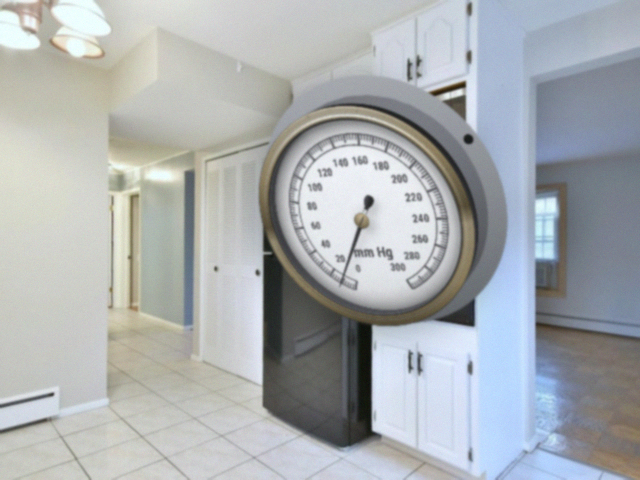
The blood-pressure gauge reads 10; mmHg
